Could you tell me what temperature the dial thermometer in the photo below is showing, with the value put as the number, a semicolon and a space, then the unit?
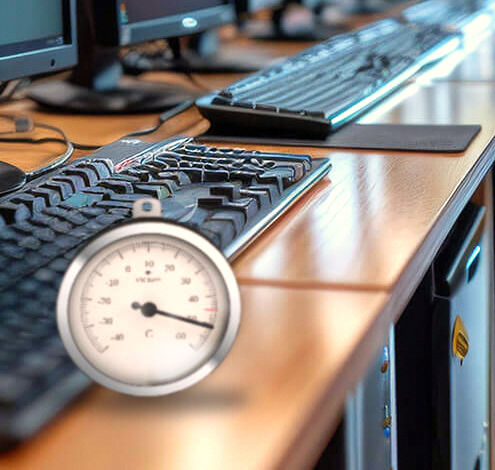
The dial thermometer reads 50; °C
